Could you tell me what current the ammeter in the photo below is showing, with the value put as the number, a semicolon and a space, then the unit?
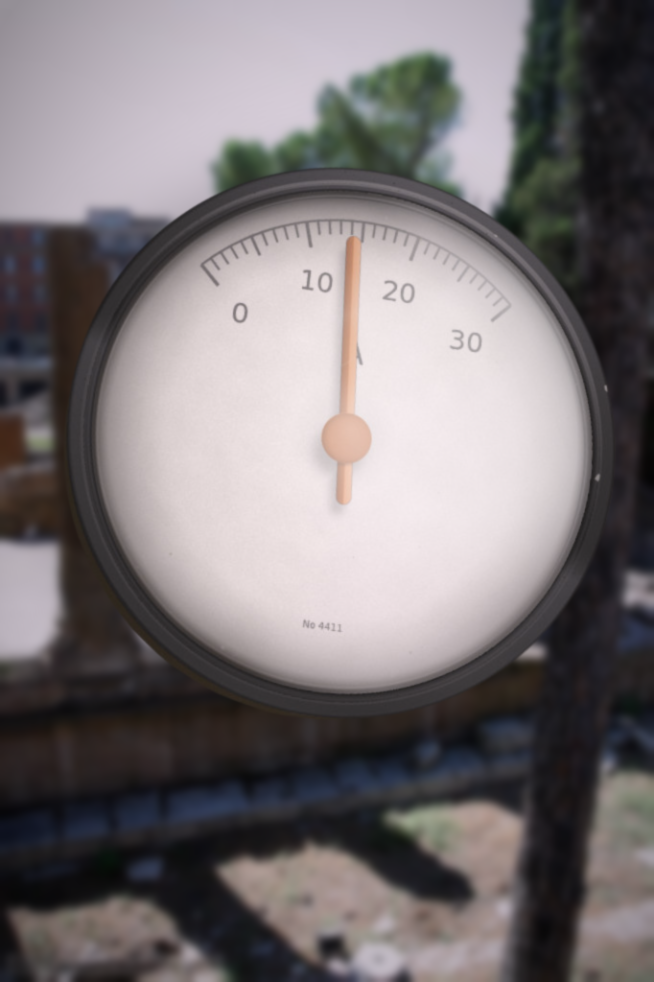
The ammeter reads 14; A
